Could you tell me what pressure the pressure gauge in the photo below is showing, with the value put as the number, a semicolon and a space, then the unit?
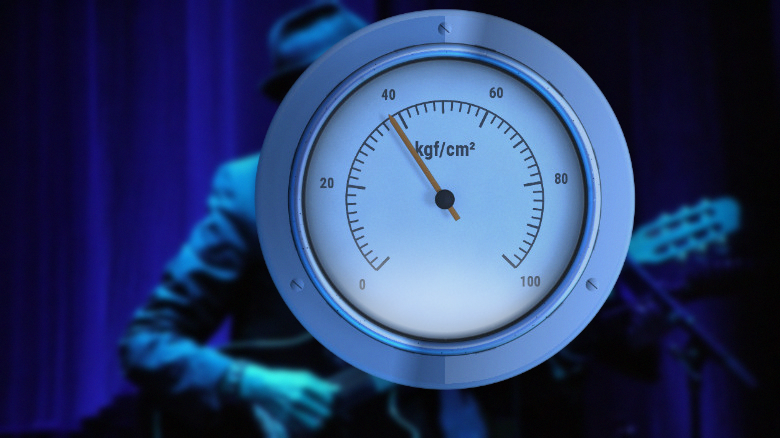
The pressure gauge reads 38; kg/cm²
